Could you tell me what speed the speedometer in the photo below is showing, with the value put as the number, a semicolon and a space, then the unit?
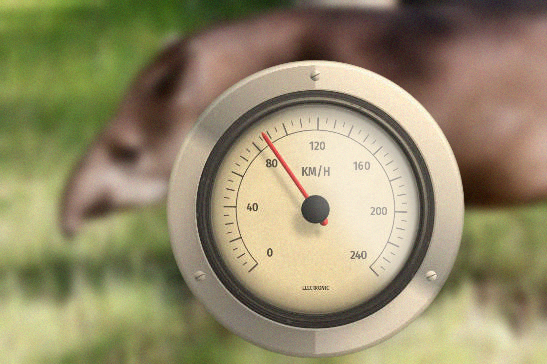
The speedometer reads 87.5; km/h
